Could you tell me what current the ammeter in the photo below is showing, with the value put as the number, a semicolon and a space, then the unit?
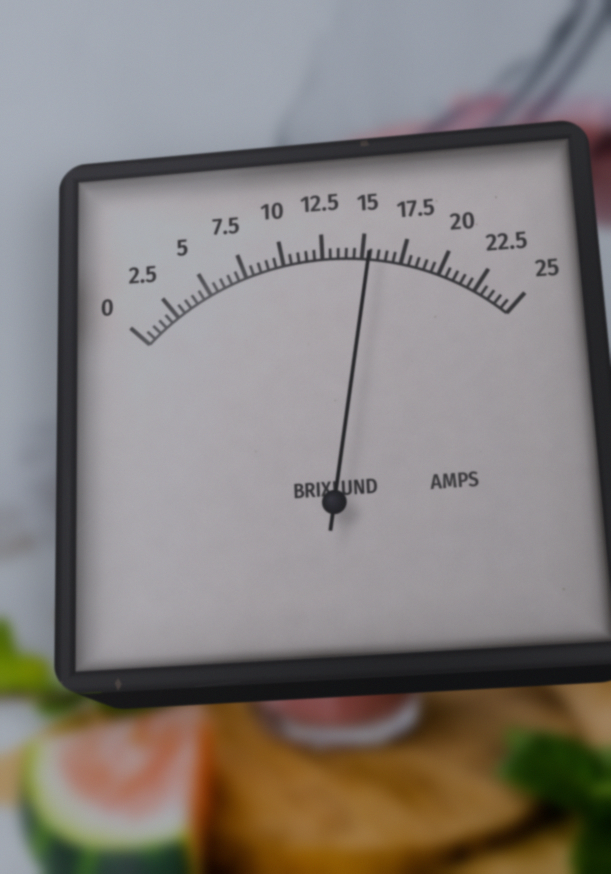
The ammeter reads 15.5; A
